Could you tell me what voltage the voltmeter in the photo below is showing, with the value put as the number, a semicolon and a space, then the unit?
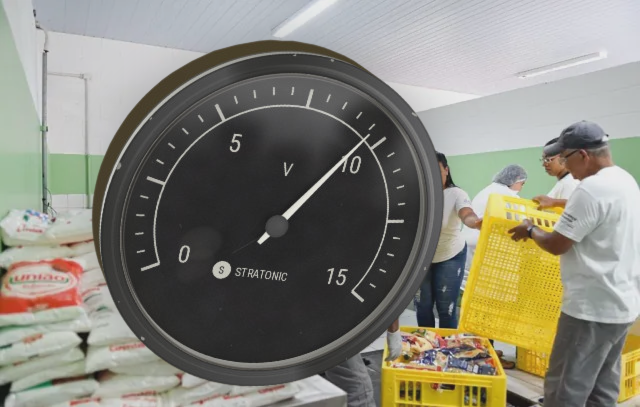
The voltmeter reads 9.5; V
